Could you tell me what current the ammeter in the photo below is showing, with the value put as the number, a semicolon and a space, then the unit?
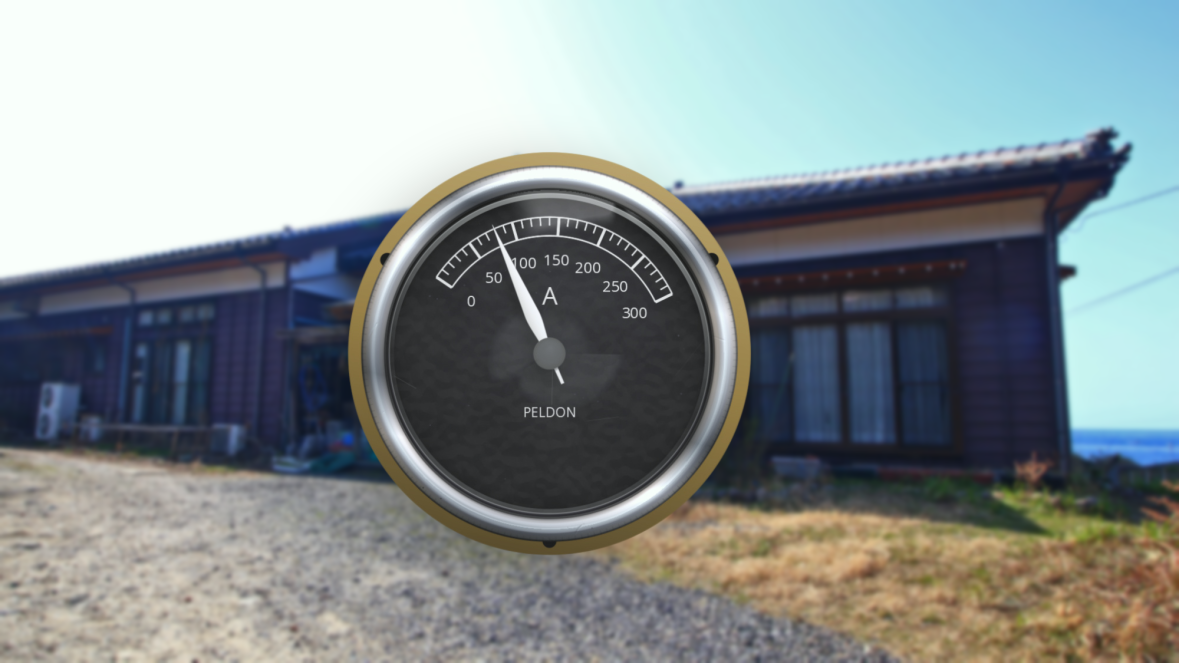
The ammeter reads 80; A
